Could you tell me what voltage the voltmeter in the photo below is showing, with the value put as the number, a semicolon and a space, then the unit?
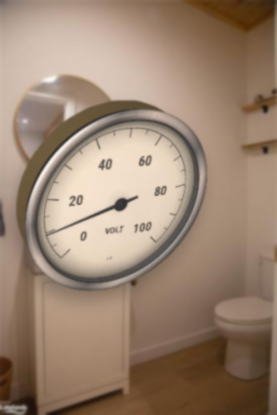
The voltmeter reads 10; V
